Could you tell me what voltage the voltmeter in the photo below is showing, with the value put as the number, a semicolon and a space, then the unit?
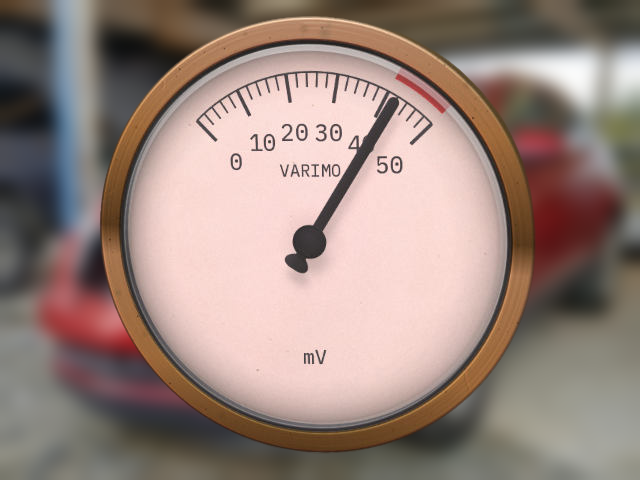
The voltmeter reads 42; mV
